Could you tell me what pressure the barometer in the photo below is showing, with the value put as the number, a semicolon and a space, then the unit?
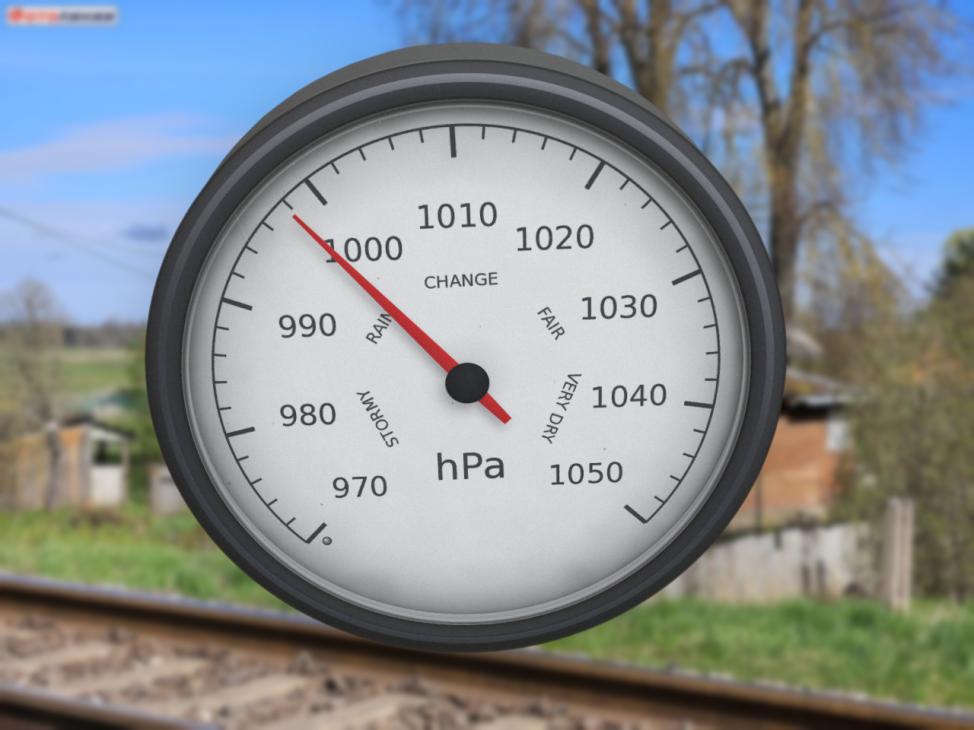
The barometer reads 998; hPa
